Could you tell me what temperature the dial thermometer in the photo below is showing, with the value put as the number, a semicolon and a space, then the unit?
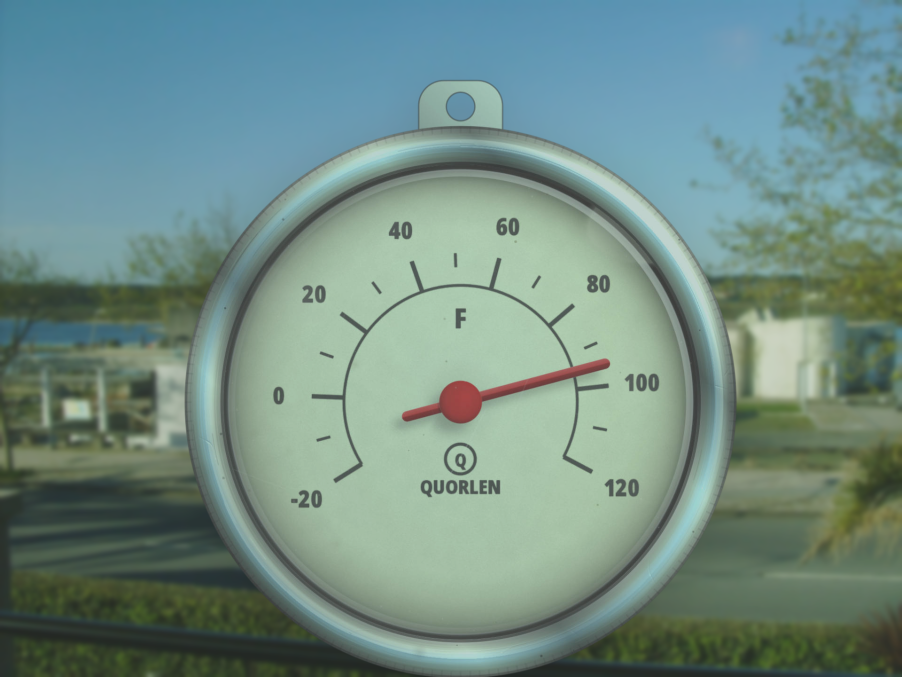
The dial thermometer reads 95; °F
